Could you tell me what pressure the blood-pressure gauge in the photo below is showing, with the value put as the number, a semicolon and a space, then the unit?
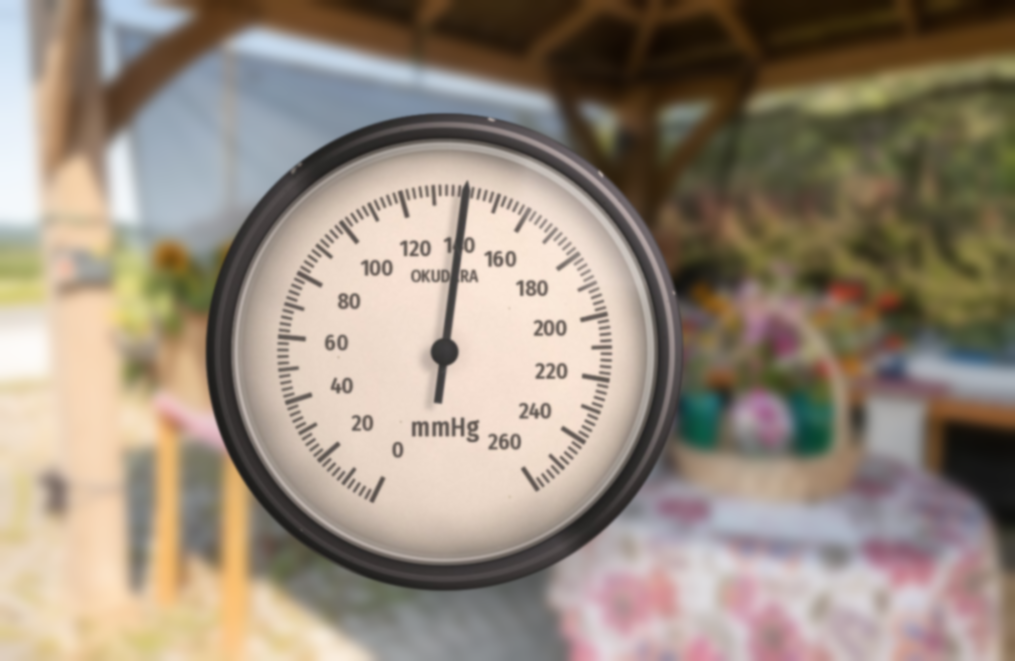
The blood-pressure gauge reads 140; mmHg
